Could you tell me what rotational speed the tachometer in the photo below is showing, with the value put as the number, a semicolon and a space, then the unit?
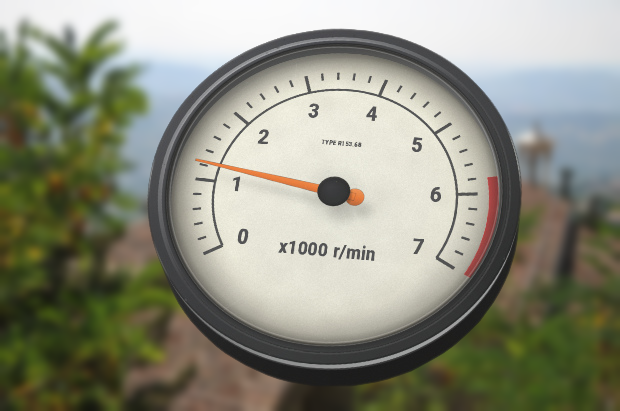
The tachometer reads 1200; rpm
